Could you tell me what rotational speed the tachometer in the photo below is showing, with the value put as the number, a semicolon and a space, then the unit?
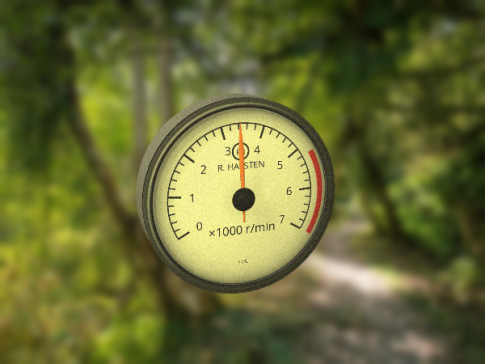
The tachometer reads 3400; rpm
